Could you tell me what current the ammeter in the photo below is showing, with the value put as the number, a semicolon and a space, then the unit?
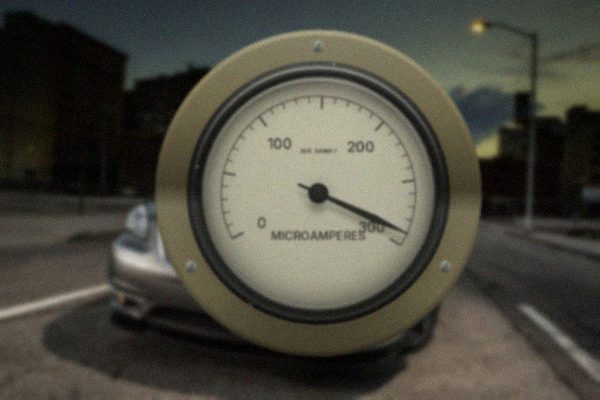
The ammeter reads 290; µA
